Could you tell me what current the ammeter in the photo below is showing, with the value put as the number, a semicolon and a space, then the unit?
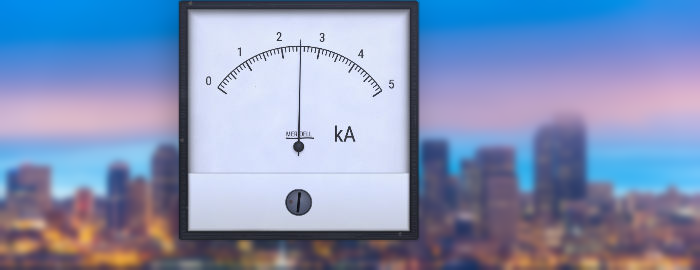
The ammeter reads 2.5; kA
